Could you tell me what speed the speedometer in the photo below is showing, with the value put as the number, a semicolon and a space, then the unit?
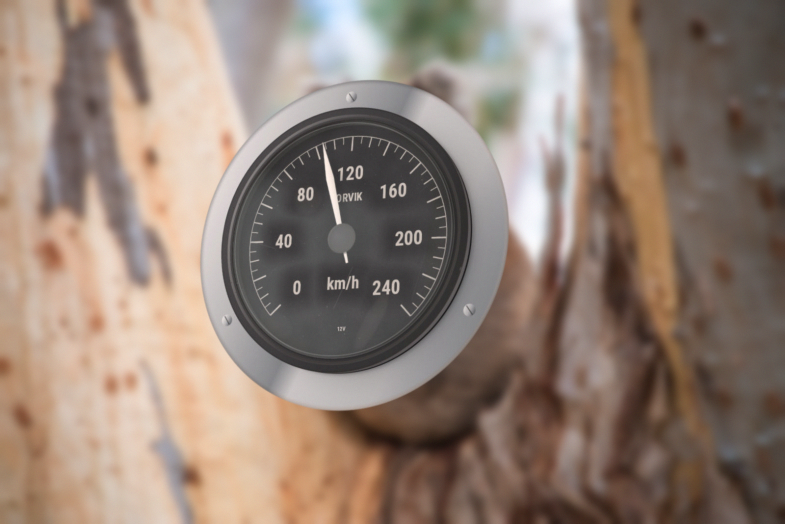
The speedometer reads 105; km/h
